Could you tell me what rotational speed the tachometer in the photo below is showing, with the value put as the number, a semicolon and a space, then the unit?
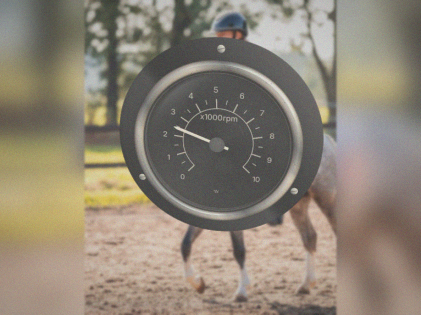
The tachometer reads 2500; rpm
